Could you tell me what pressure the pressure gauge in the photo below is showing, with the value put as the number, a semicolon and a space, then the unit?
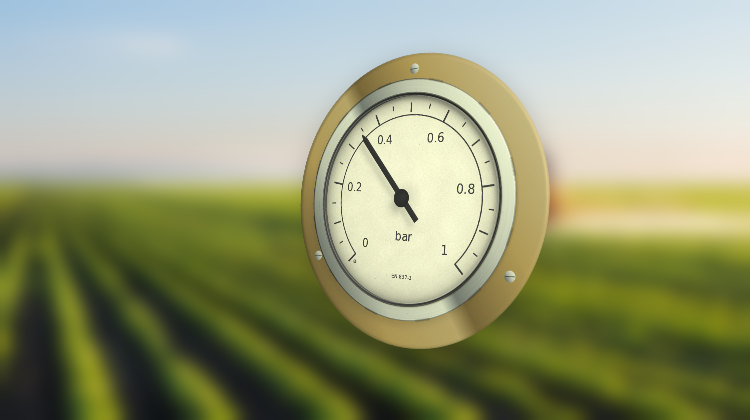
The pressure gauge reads 0.35; bar
